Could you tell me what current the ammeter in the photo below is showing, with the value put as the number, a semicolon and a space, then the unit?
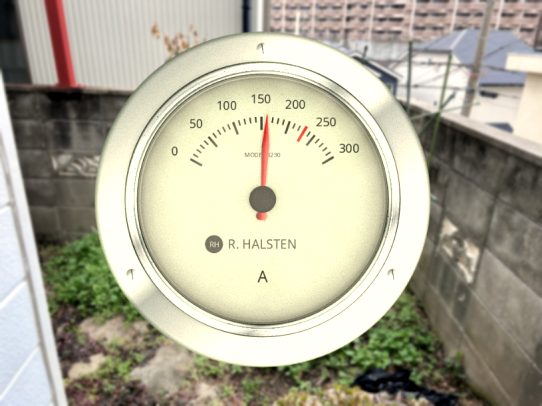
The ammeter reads 160; A
